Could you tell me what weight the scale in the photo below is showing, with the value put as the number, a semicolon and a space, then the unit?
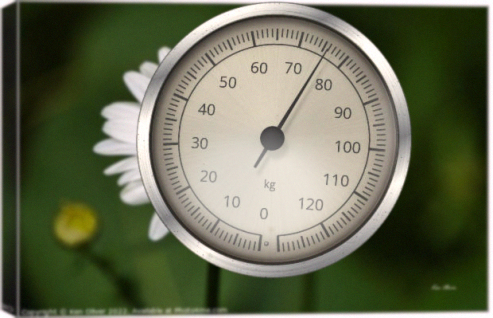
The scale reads 76; kg
